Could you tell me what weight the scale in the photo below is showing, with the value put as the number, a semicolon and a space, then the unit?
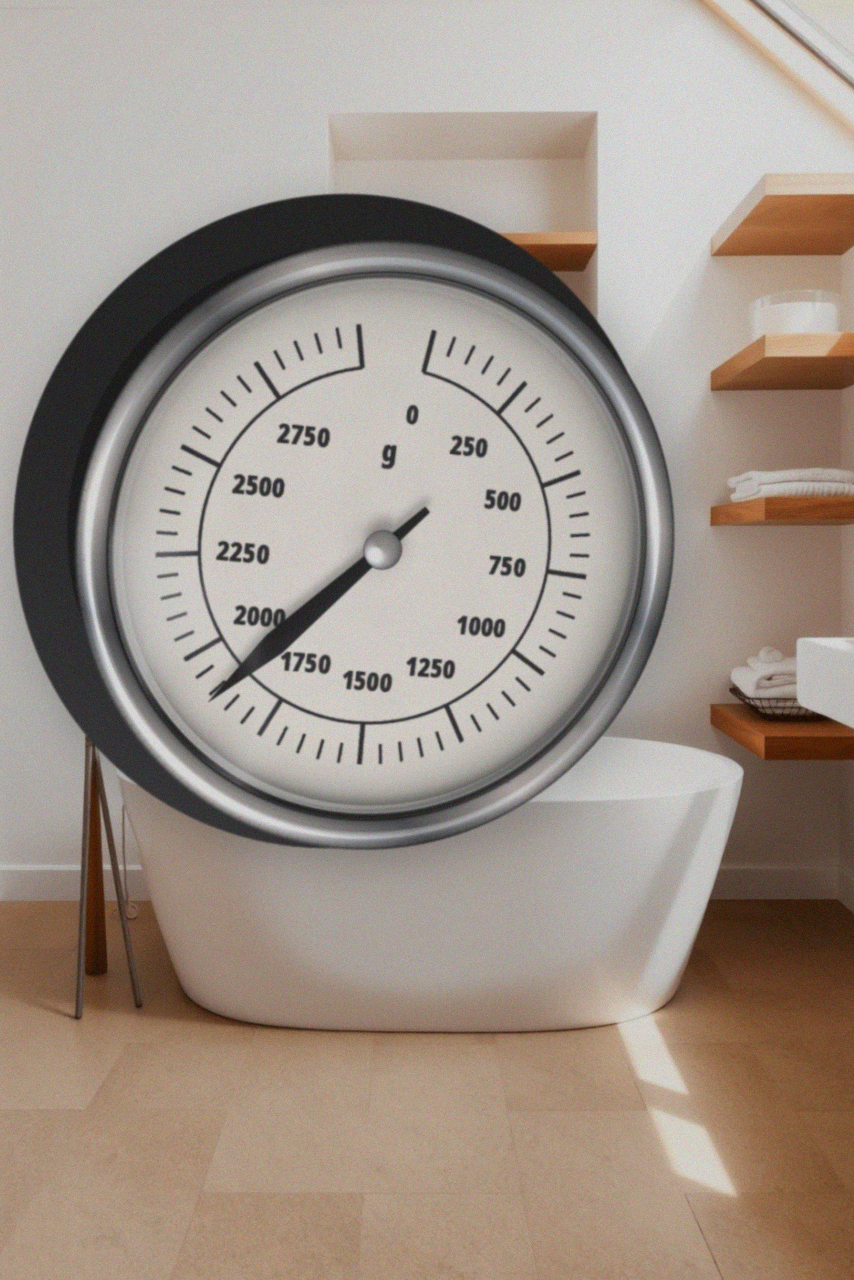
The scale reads 1900; g
